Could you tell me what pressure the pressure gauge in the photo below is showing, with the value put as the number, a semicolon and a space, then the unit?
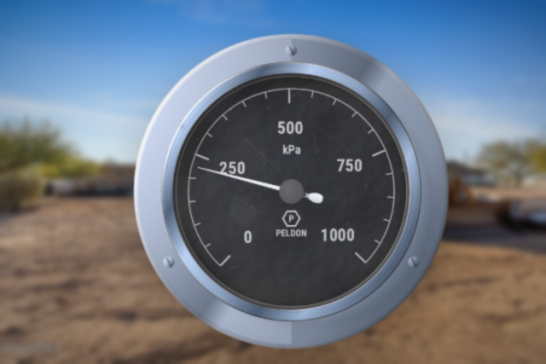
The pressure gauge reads 225; kPa
